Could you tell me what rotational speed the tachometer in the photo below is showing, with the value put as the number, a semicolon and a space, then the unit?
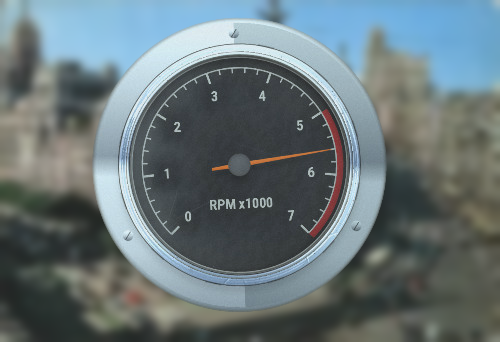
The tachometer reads 5600; rpm
